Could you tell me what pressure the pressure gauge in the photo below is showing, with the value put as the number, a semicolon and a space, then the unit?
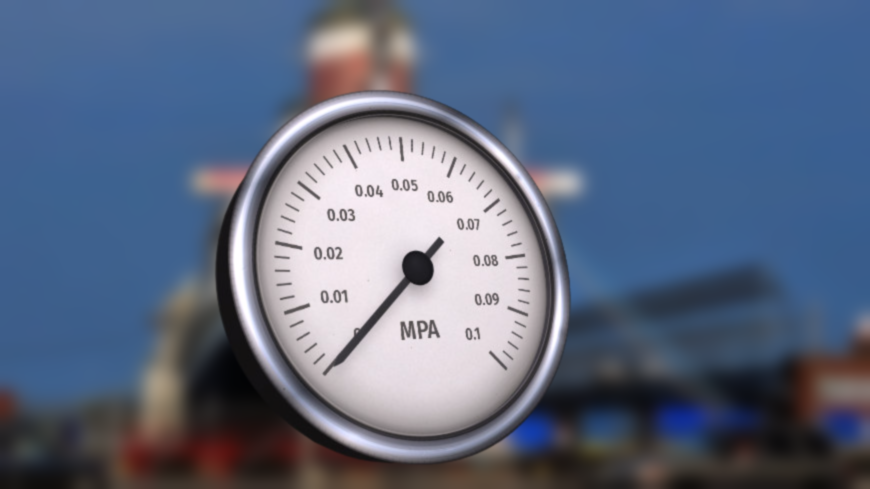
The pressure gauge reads 0; MPa
